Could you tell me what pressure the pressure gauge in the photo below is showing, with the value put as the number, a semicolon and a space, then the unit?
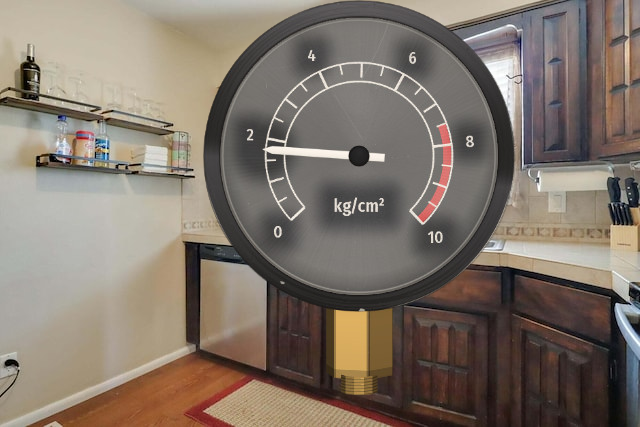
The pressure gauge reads 1.75; kg/cm²
